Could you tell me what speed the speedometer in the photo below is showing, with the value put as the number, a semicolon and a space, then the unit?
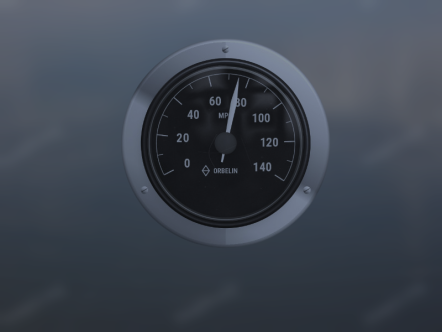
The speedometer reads 75; mph
